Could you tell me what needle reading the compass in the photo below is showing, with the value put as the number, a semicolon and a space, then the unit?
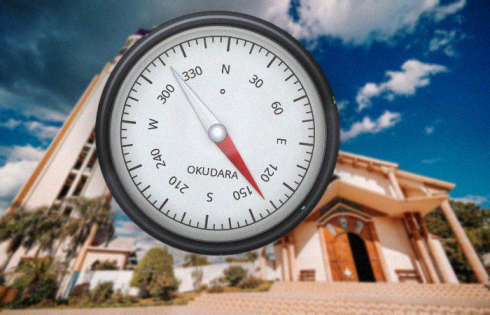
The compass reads 137.5; °
